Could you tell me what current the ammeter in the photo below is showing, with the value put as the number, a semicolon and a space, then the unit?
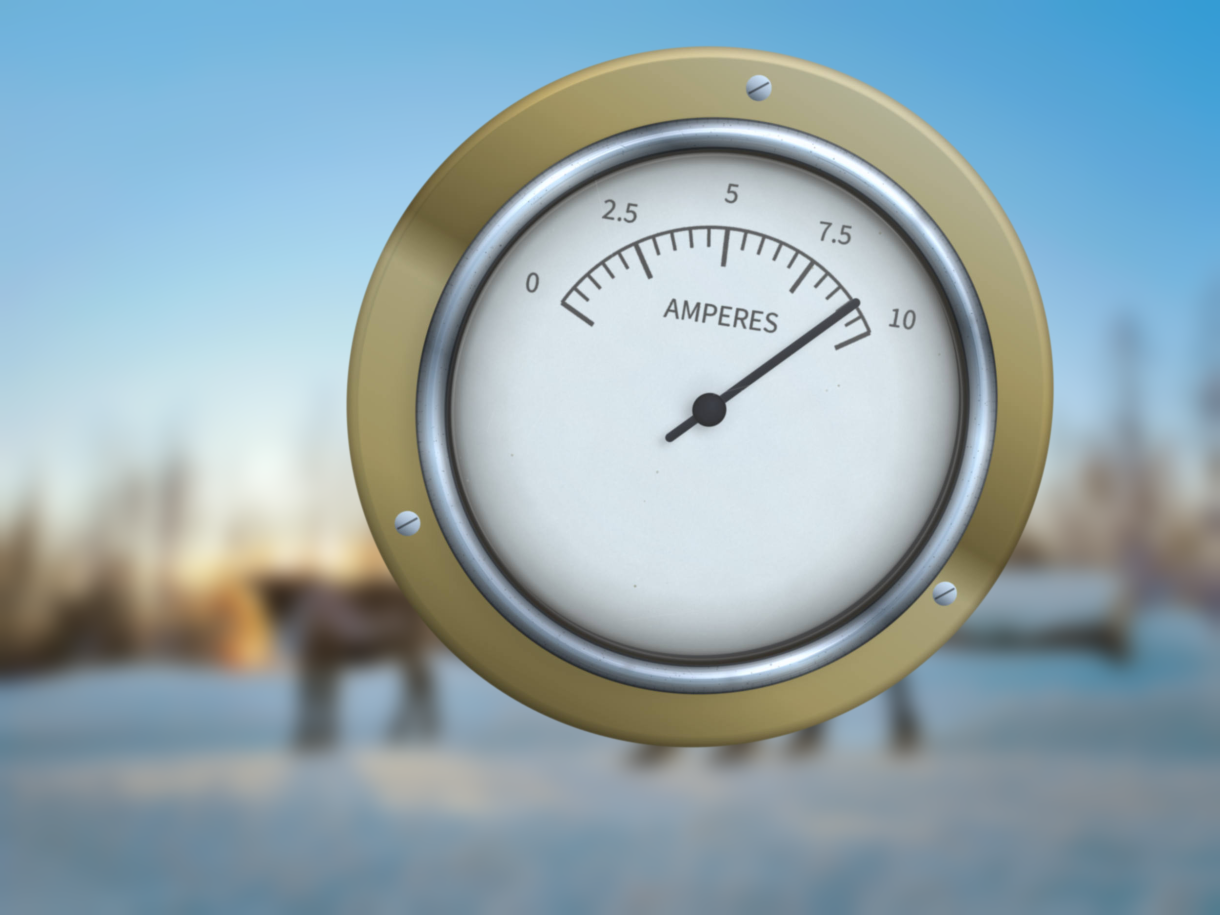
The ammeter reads 9; A
